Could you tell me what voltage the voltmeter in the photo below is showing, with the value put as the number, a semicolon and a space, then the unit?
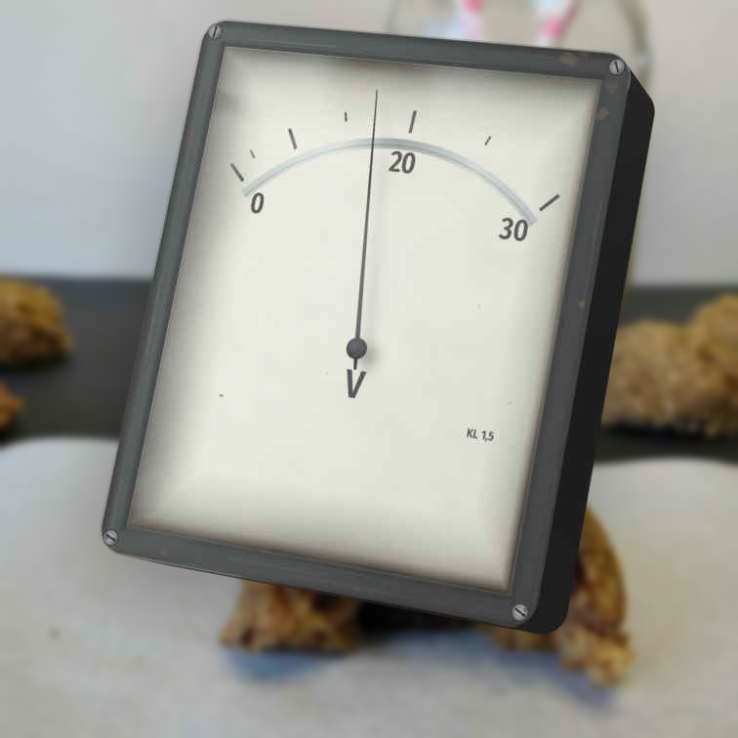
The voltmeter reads 17.5; V
